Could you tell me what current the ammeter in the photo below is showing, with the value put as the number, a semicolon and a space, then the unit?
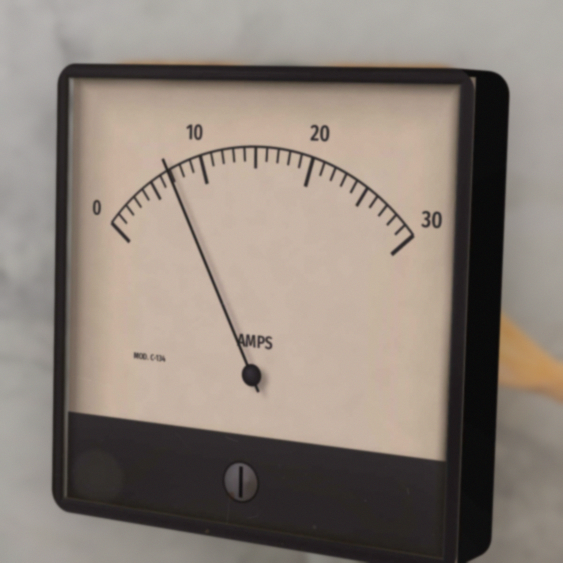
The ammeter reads 7; A
